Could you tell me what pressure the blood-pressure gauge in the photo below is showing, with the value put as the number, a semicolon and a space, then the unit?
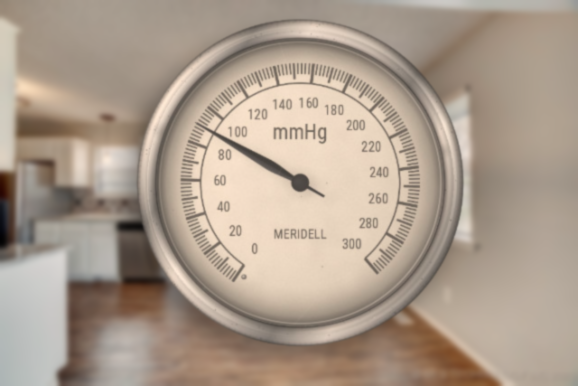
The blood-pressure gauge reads 90; mmHg
